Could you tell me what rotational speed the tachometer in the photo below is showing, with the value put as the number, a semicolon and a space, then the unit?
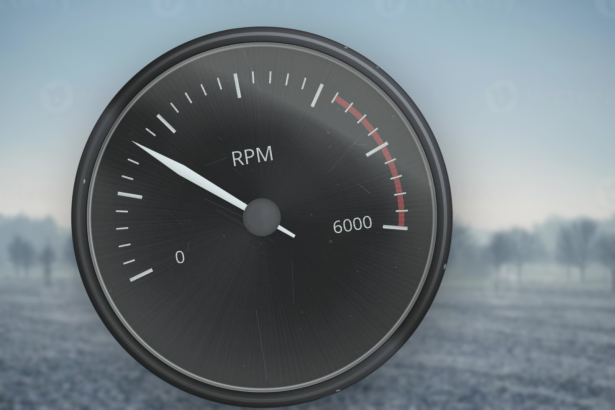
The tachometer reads 1600; rpm
